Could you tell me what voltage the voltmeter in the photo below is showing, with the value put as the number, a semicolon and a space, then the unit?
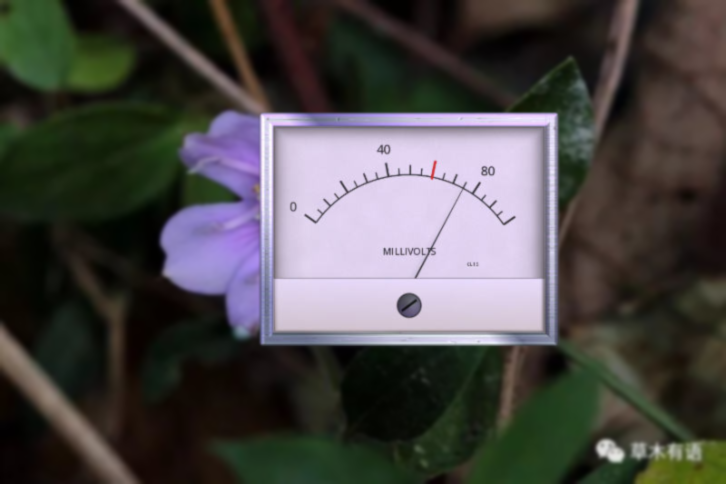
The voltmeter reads 75; mV
